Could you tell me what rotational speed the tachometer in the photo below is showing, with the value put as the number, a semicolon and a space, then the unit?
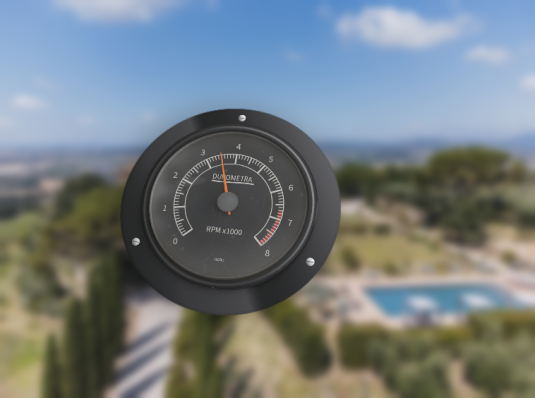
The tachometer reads 3500; rpm
